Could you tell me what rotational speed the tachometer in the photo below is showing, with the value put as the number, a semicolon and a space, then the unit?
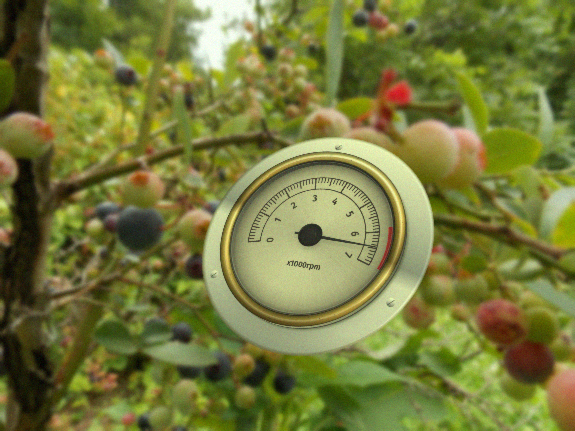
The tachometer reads 6500; rpm
